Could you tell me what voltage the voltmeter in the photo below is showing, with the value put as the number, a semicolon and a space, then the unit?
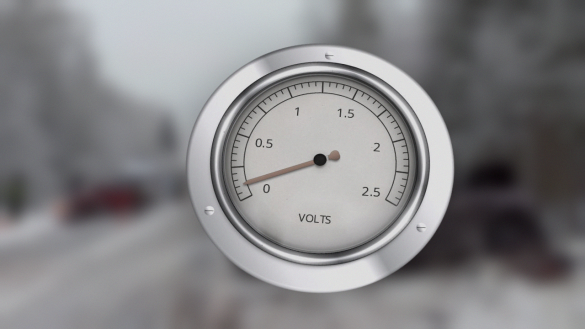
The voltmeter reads 0.1; V
